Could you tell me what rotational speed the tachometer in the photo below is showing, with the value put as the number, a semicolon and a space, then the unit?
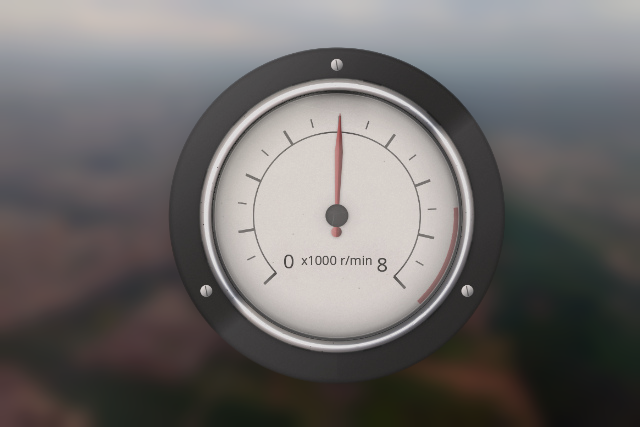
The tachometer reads 4000; rpm
